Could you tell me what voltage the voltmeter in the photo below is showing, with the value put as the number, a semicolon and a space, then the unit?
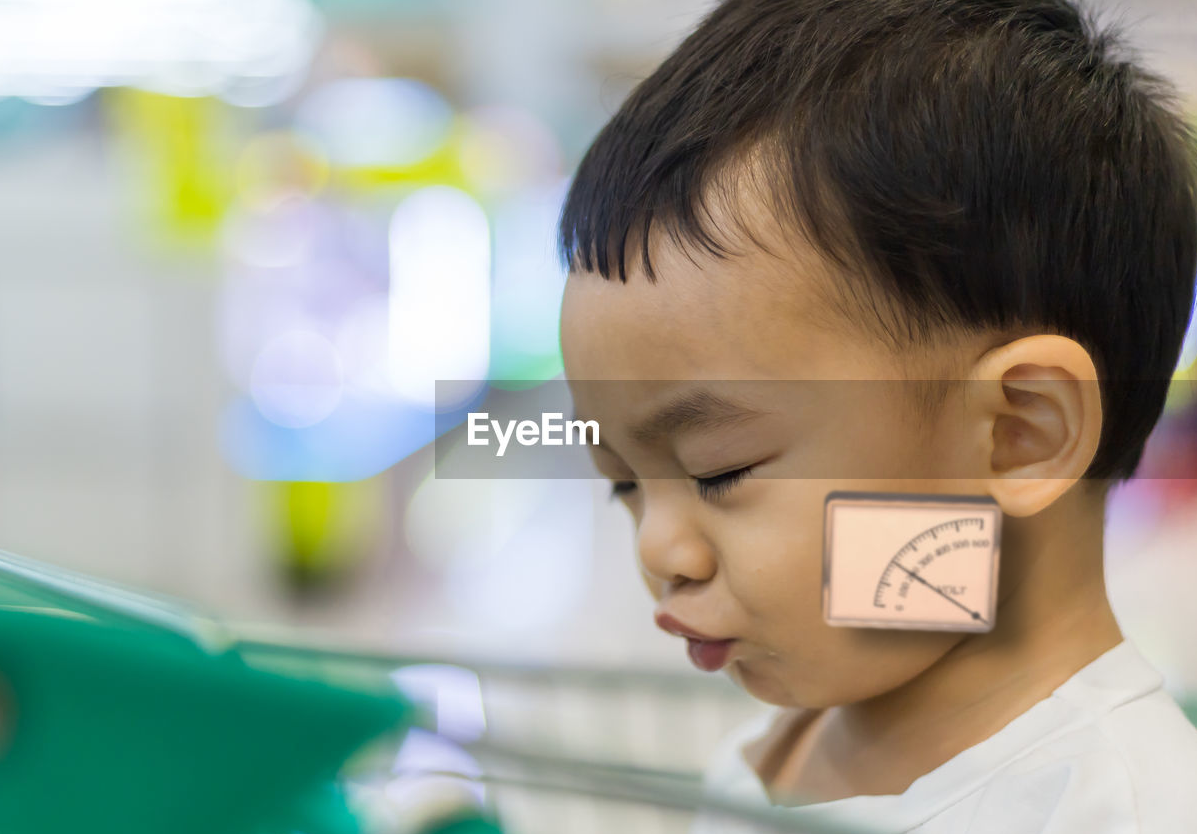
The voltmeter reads 200; V
